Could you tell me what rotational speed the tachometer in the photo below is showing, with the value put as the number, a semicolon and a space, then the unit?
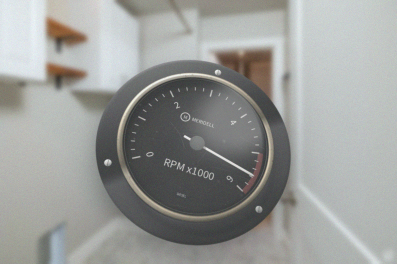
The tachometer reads 5600; rpm
